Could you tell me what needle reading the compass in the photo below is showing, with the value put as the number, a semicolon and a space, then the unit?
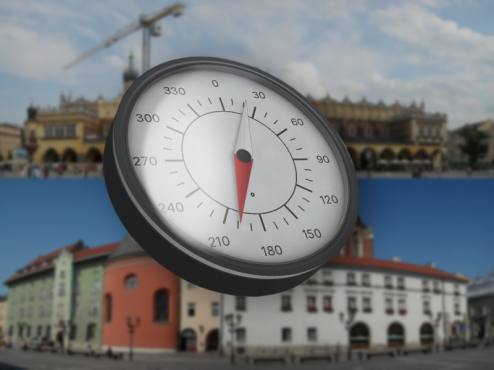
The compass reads 200; °
